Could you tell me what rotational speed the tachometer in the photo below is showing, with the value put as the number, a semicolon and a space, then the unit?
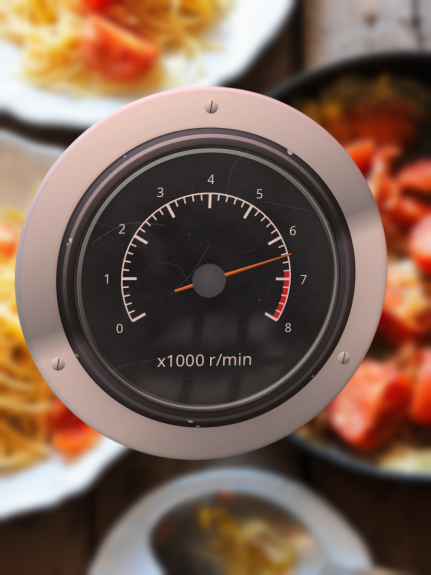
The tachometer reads 6400; rpm
